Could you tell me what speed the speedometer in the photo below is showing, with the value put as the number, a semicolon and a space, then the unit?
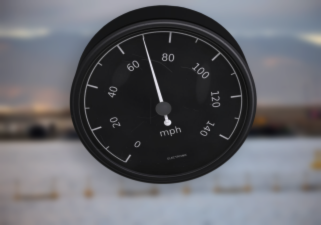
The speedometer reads 70; mph
